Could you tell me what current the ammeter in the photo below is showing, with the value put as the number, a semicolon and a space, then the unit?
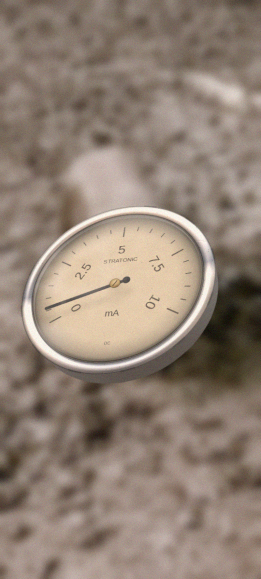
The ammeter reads 0.5; mA
